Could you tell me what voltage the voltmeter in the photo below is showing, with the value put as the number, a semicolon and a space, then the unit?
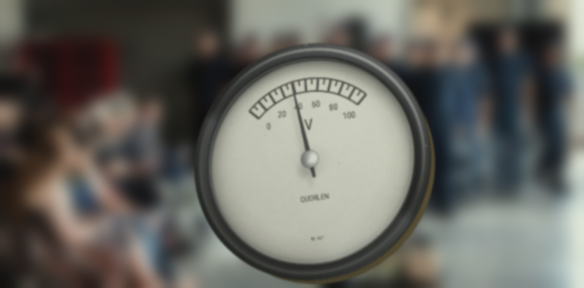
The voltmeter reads 40; V
